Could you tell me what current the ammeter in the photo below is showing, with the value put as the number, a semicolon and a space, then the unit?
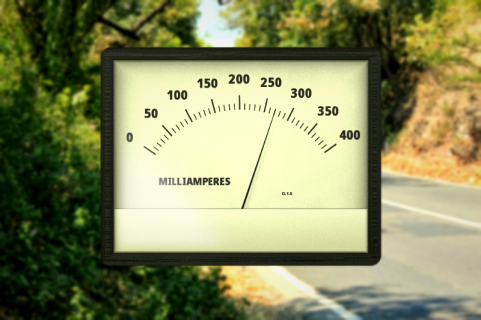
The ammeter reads 270; mA
